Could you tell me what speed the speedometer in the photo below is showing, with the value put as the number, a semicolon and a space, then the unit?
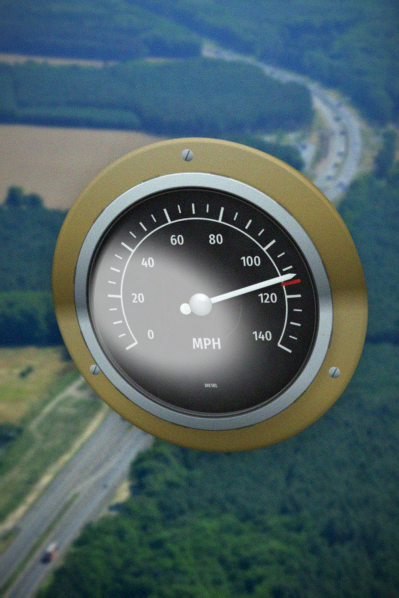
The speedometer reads 112.5; mph
